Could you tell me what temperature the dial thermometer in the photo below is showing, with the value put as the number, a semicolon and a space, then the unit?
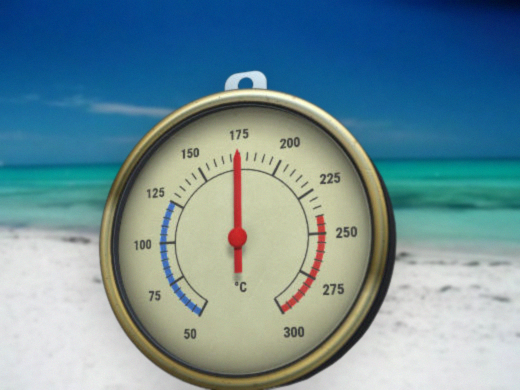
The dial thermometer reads 175; °C
